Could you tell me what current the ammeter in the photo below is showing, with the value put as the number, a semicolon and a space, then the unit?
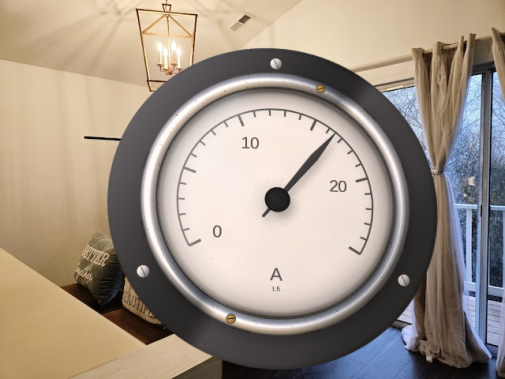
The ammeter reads 16.5; A
